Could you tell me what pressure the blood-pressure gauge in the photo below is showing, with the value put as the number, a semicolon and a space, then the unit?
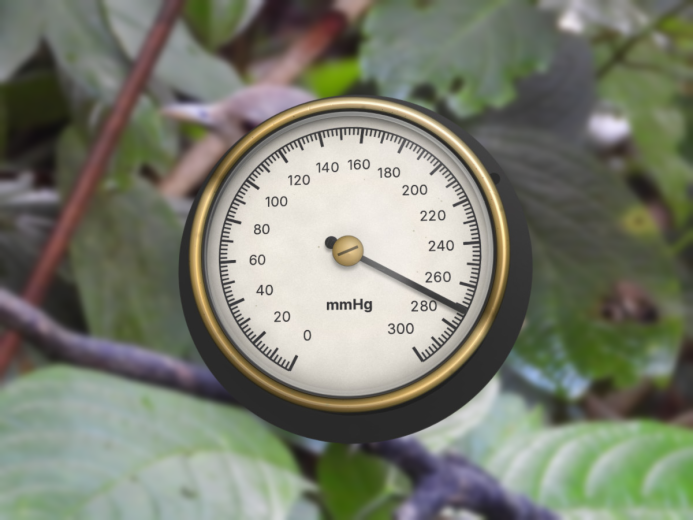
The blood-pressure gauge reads 272; mmHg
